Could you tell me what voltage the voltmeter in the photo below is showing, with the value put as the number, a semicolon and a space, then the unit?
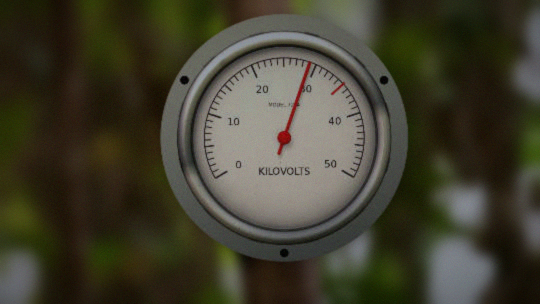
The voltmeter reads 29; kV
